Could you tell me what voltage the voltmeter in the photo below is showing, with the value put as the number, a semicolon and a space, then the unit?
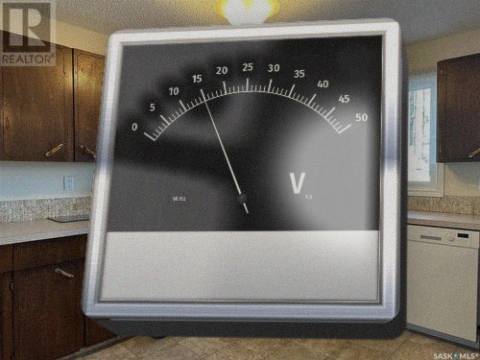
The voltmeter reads 15; V
